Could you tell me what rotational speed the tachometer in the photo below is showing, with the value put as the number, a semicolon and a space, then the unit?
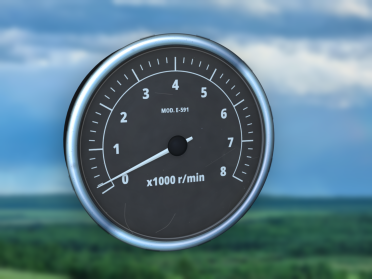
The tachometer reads 200; rpm
